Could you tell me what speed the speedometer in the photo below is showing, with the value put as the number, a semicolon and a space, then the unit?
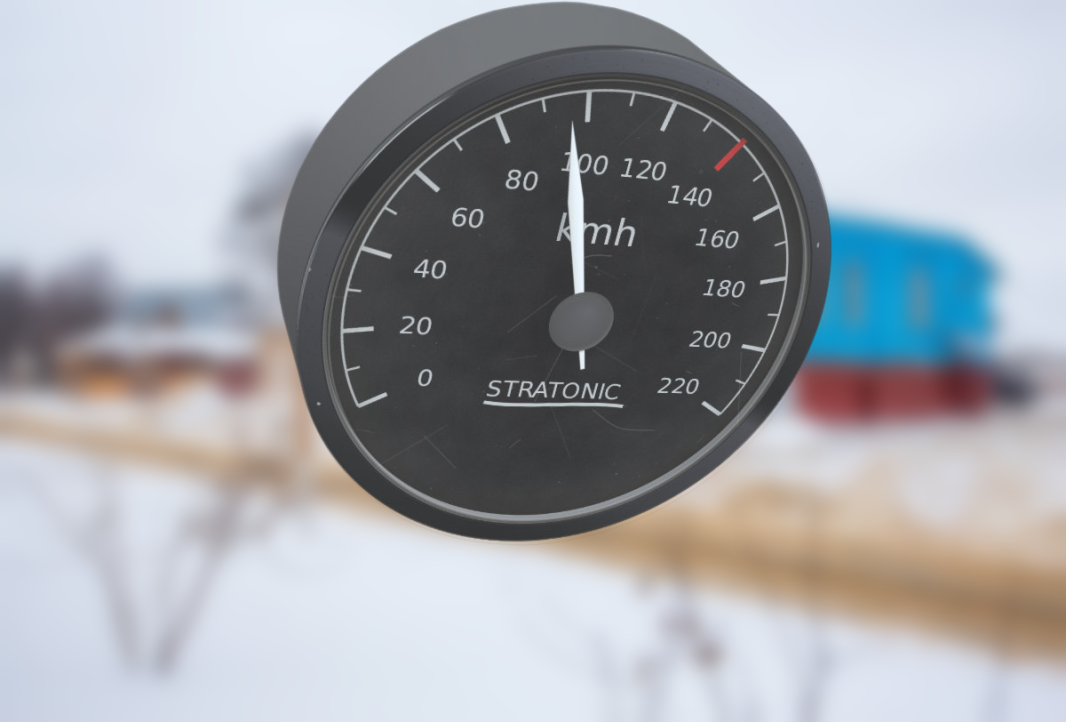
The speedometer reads 95; km/h
